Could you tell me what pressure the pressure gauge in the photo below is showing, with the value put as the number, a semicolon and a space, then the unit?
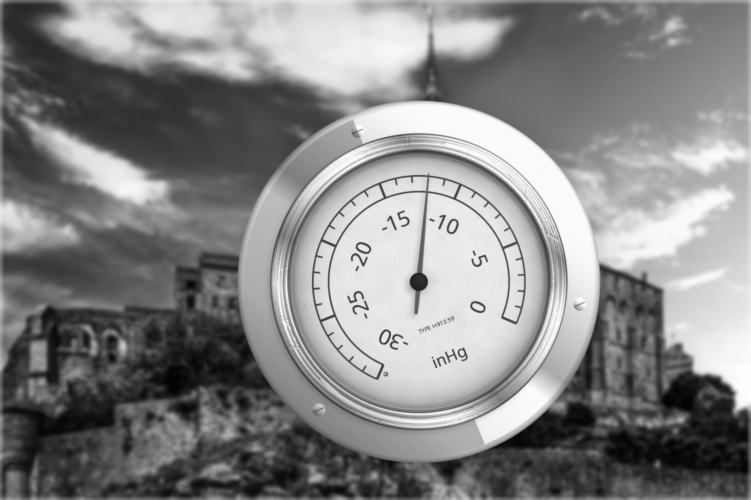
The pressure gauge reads -12; inHg
